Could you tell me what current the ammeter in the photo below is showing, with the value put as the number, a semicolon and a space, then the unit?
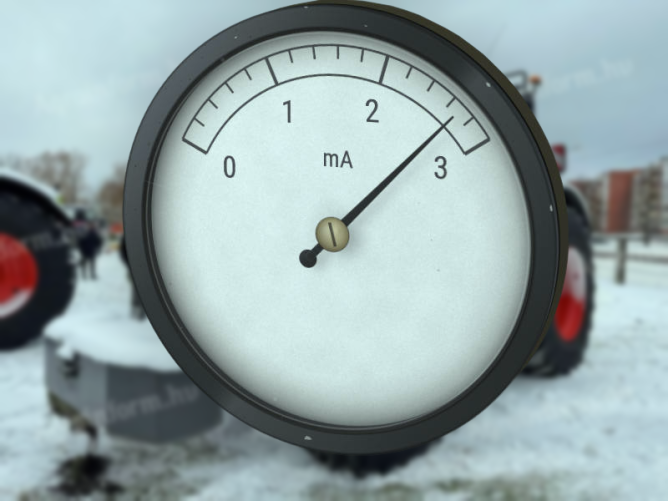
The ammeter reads 2.7; mA
